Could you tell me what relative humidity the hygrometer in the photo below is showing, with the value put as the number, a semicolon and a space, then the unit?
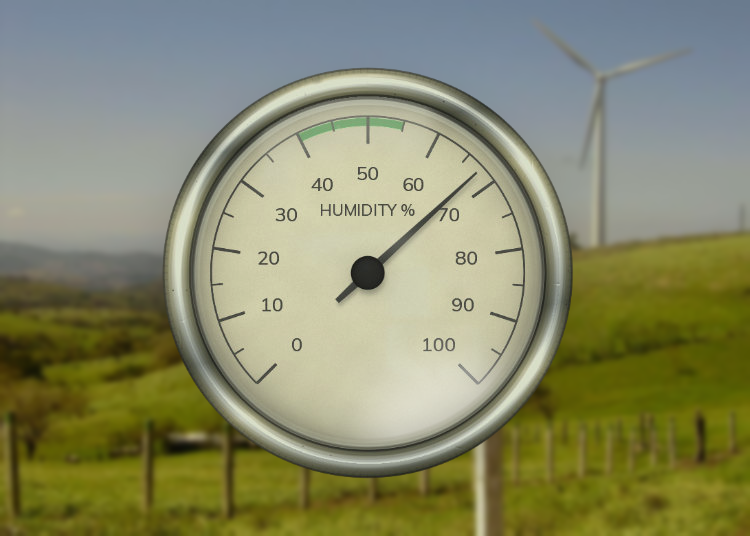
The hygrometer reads 67.5; %
